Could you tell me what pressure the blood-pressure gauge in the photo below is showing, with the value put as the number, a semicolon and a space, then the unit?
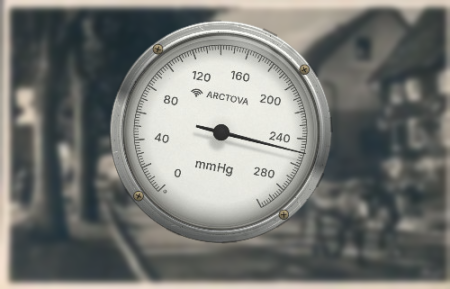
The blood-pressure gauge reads 250; mmHg
